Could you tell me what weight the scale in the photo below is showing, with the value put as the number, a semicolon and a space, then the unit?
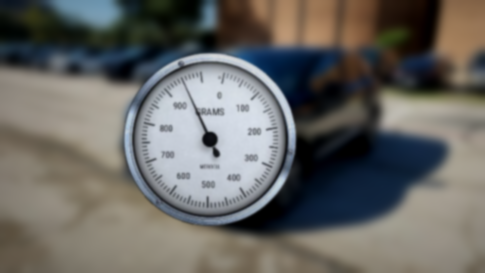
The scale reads 950; g
